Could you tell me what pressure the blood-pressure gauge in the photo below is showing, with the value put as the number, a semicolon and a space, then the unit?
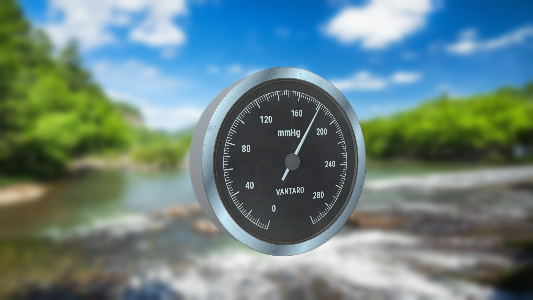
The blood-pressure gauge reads 180; mmHg
